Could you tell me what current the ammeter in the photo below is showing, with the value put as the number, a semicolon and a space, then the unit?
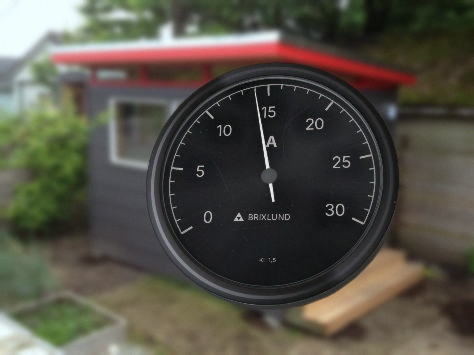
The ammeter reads 14; A
